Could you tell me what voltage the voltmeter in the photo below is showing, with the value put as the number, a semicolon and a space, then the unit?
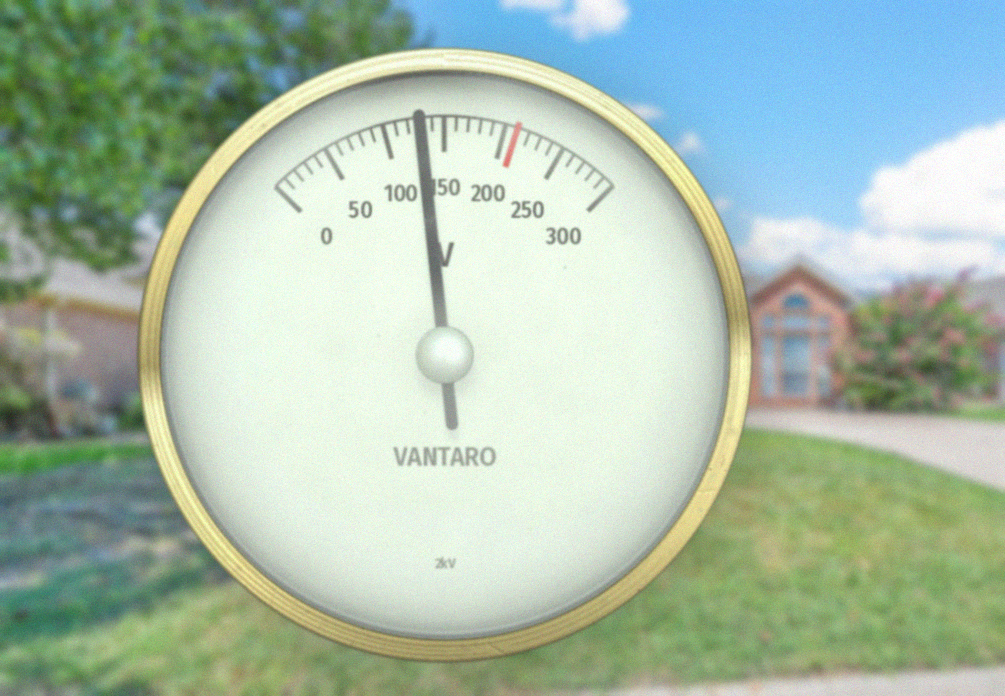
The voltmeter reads 130; V
